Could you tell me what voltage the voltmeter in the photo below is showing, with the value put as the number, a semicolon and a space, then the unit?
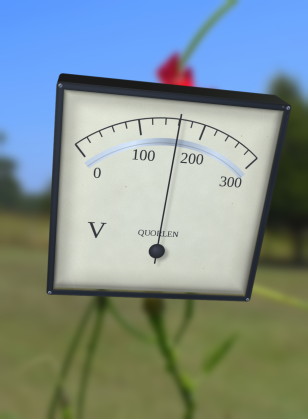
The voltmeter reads 160; V
